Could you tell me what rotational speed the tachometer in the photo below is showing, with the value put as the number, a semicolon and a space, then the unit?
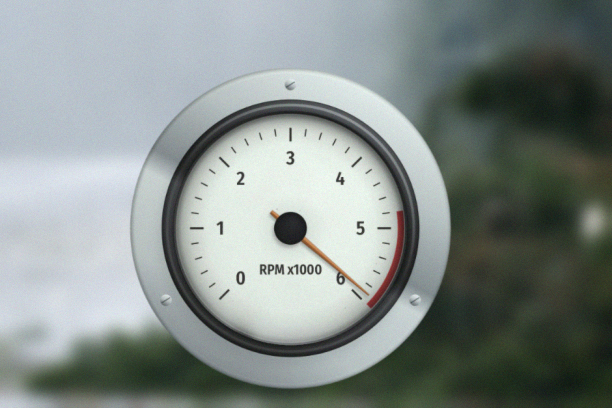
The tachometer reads 5900; rpm
